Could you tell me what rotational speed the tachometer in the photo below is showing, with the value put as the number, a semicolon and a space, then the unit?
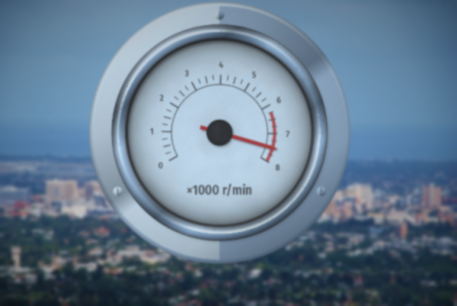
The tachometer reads 7500; rpm
